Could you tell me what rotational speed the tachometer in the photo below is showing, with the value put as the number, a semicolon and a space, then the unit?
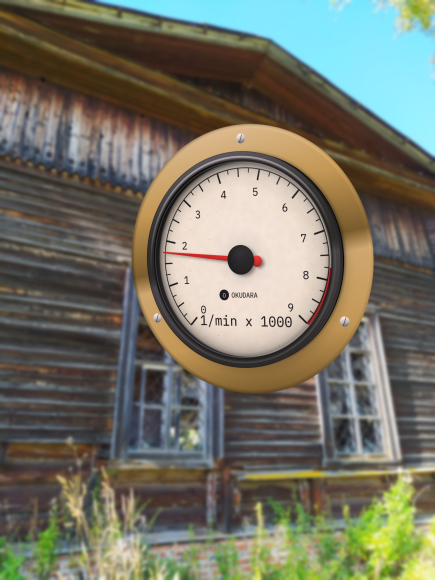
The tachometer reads 1750; rpm
